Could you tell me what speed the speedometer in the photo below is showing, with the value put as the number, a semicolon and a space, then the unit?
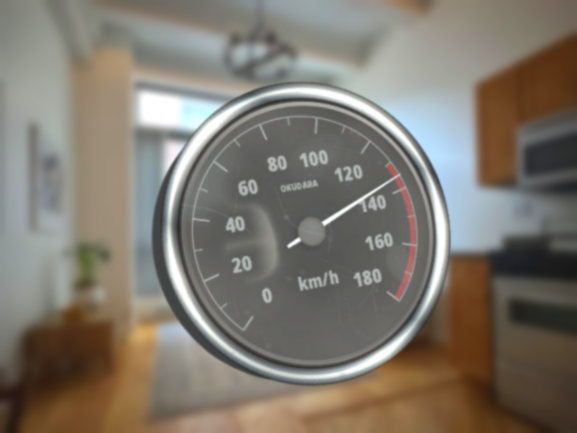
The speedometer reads 135; km/h
